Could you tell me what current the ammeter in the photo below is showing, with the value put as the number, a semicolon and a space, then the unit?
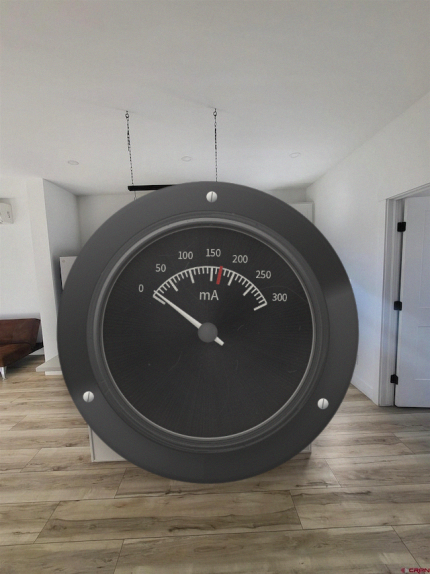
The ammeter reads 10; mA
